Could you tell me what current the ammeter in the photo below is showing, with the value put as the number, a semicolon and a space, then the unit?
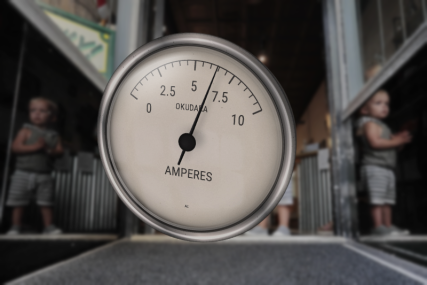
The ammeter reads 6.5; A
